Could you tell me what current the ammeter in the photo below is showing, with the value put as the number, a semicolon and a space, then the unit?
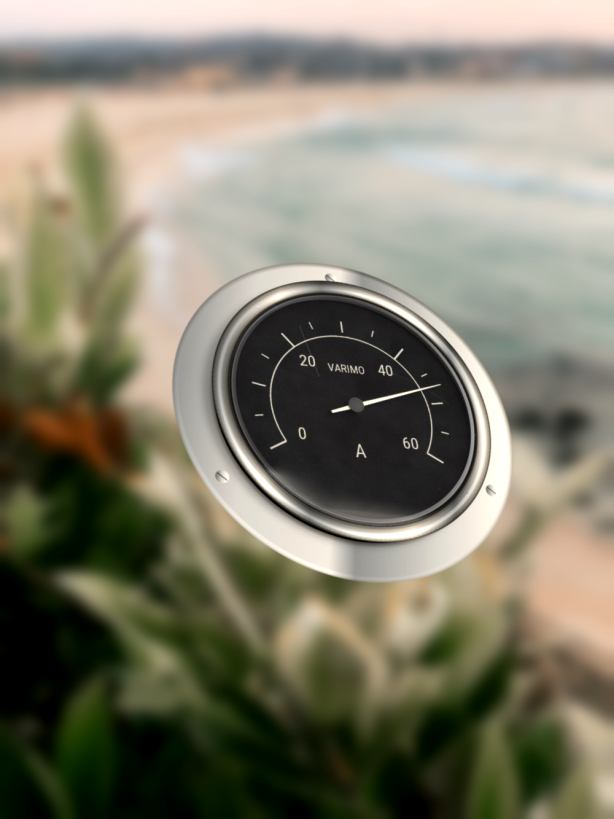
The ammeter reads 47.5; A
